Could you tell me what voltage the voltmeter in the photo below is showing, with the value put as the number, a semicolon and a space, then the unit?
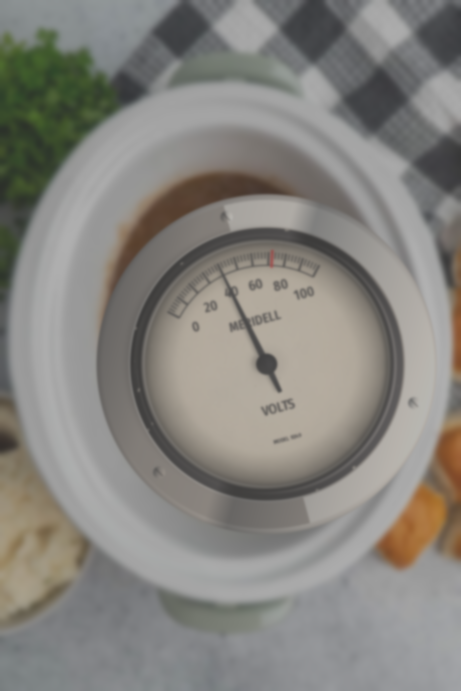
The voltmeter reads 40; V
